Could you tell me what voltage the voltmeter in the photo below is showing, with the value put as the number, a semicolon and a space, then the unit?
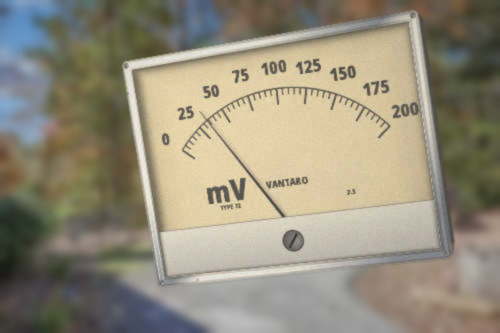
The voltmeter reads 35; mV
